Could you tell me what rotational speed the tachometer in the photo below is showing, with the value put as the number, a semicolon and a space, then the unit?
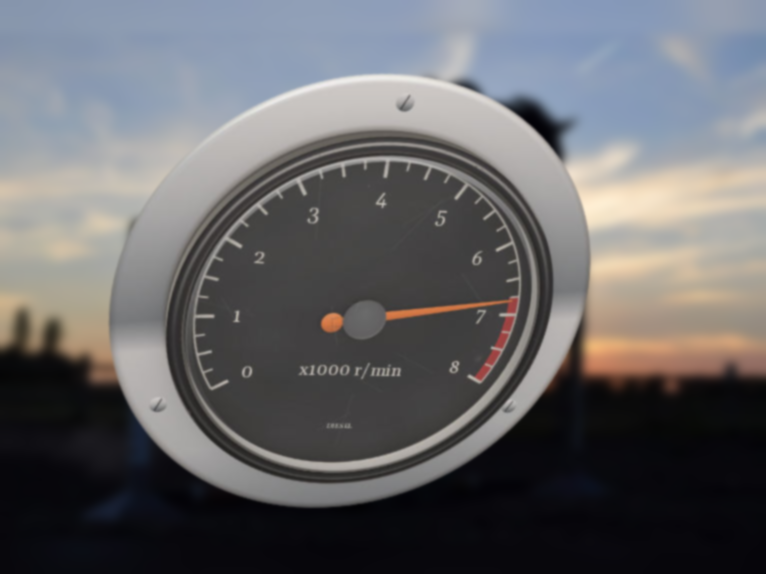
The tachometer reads 6750; rpm
